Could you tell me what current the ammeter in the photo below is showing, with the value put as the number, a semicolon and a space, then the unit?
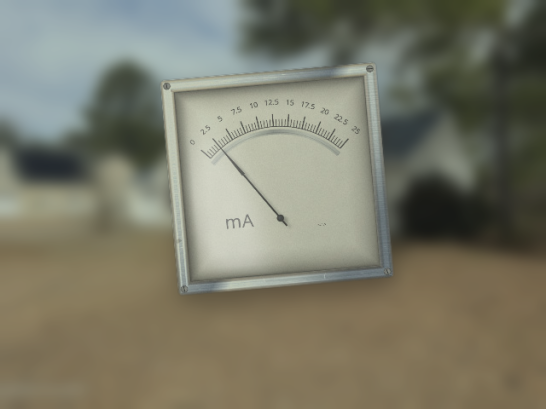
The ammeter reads 2.5; mA
